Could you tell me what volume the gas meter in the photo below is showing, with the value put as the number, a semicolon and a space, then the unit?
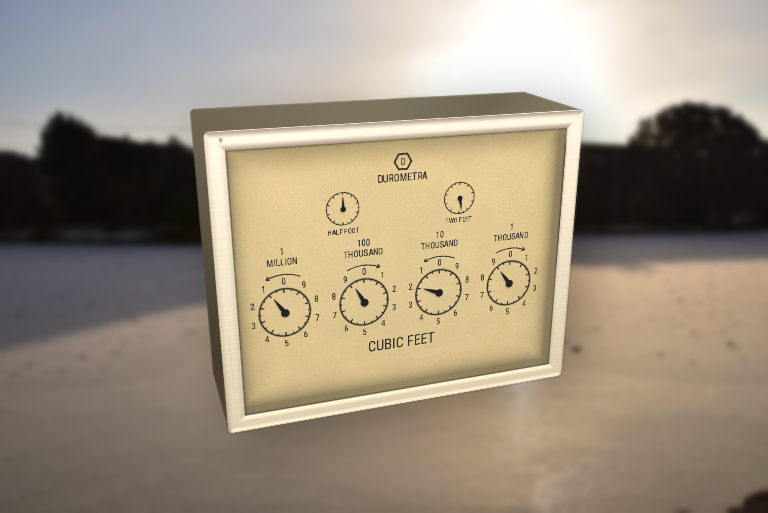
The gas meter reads 91900; ft³
